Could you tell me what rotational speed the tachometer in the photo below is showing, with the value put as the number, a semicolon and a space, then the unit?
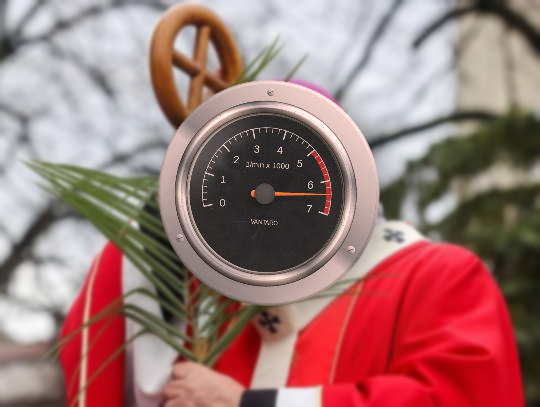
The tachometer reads 6400; rpm
